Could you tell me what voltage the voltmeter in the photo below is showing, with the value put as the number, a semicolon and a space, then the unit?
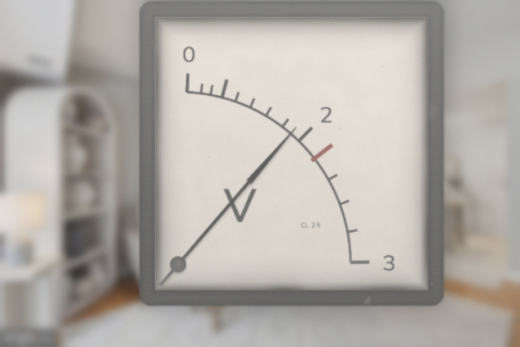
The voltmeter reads 1.9; V
